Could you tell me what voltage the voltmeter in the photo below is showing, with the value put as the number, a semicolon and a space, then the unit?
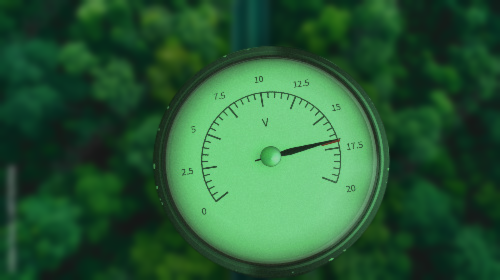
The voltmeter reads 17; V
